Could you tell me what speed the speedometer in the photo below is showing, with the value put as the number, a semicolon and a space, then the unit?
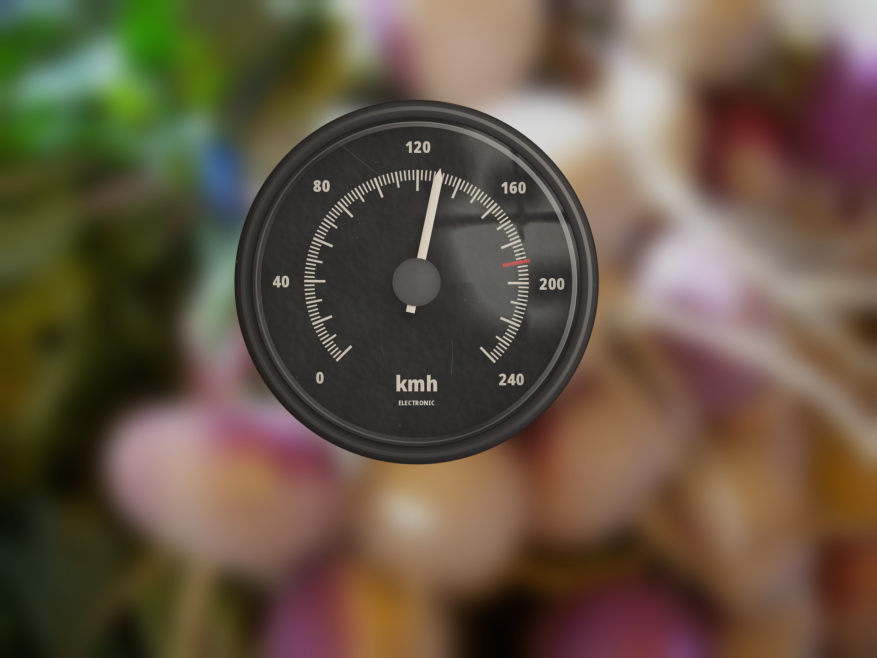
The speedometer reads 130; km/h
